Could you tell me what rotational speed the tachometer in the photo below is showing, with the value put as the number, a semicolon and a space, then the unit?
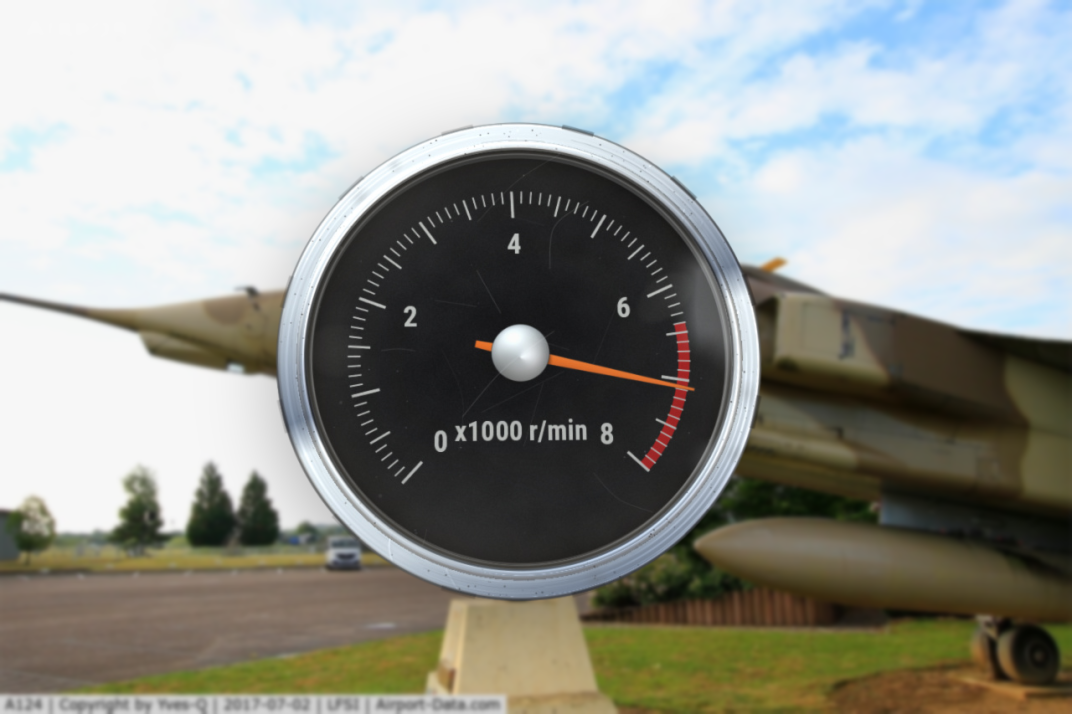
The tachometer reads 7100; rpm
